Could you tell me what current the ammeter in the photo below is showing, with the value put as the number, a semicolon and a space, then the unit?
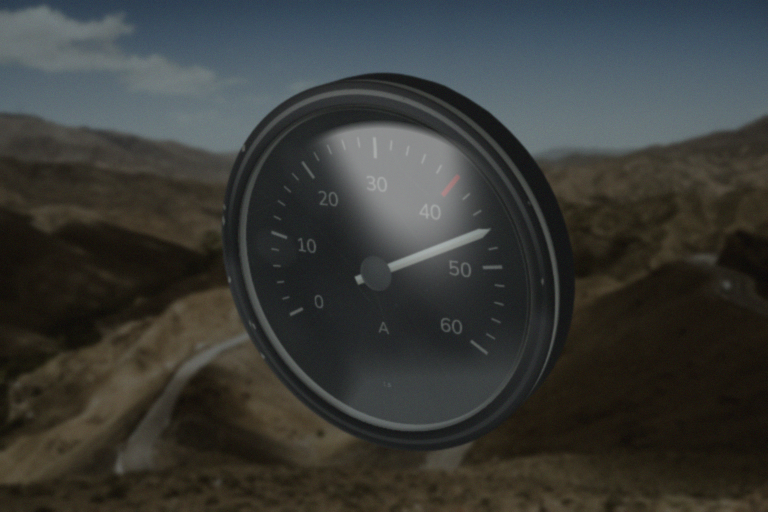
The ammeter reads 46; A
